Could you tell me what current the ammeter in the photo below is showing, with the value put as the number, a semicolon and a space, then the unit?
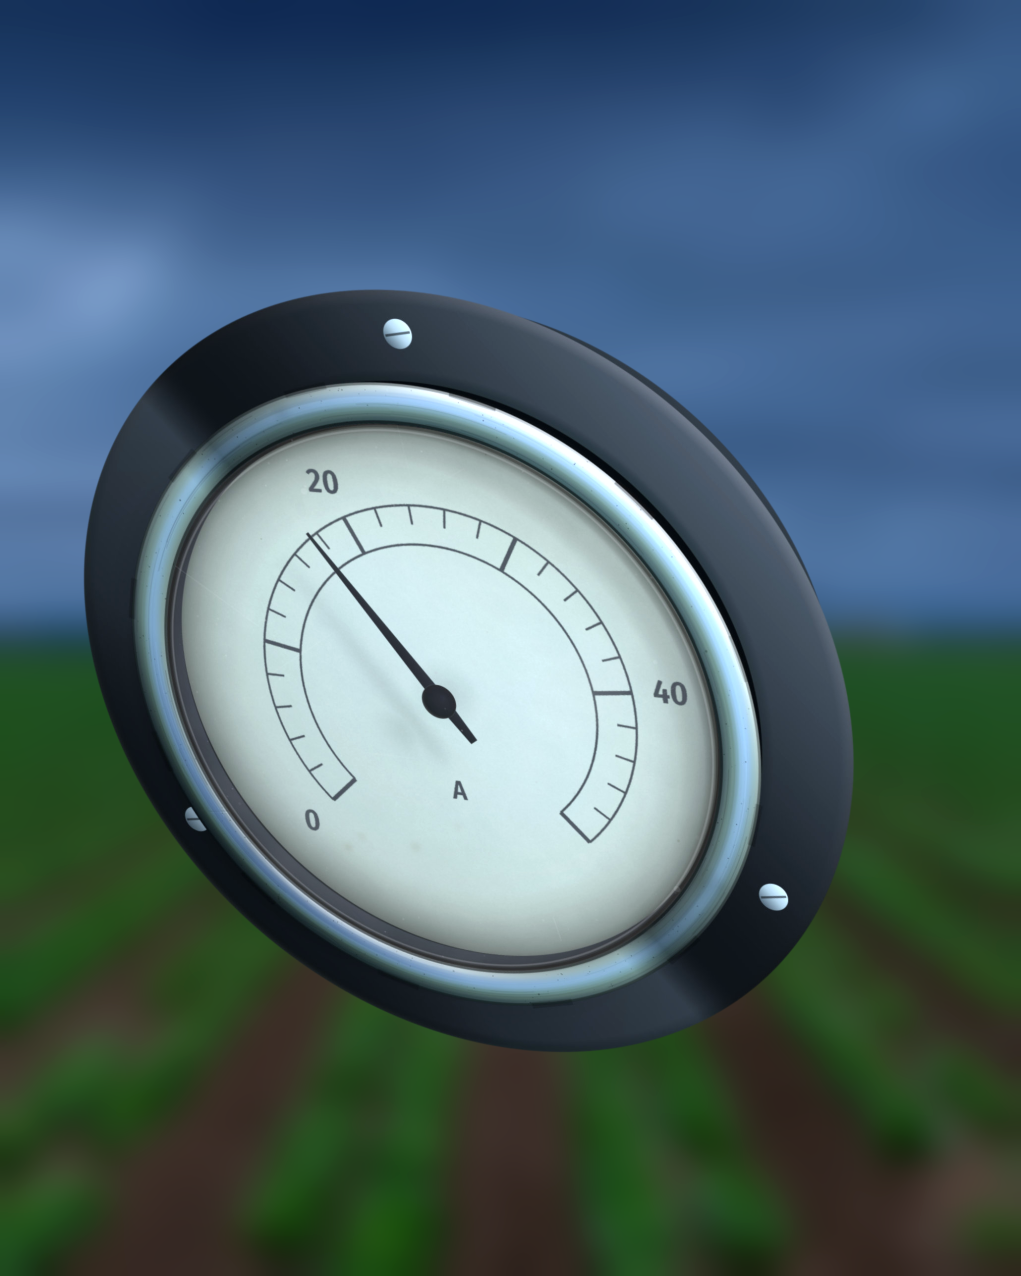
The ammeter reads 18; A
